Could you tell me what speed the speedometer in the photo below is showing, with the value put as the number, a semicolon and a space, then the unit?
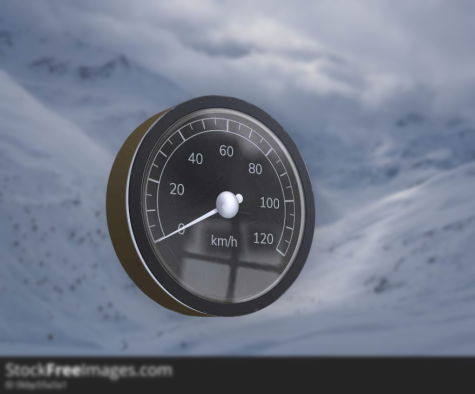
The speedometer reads 0; km/h
